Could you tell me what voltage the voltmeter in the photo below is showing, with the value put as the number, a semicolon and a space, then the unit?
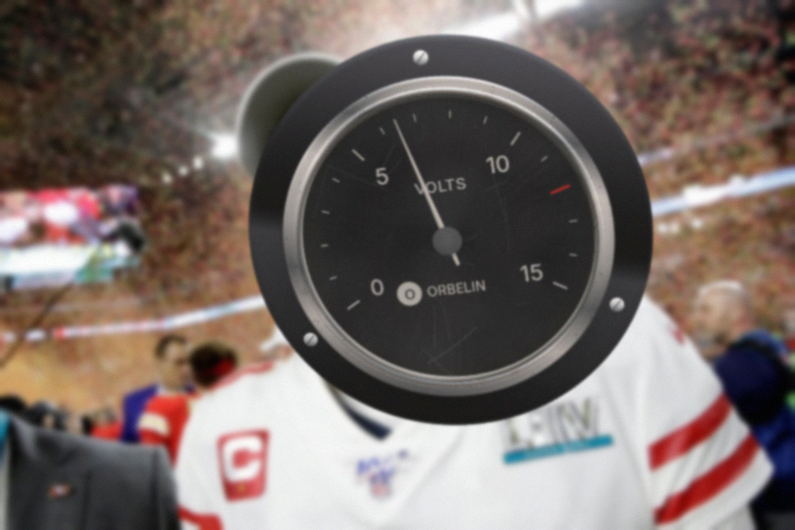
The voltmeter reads 6.5; V
